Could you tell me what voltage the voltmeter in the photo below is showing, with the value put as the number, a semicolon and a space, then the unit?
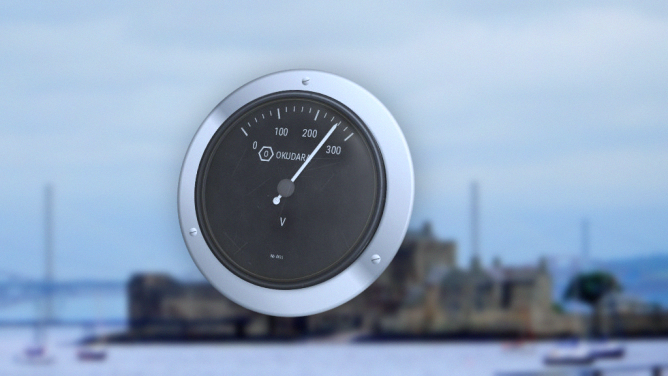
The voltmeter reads 260; V
